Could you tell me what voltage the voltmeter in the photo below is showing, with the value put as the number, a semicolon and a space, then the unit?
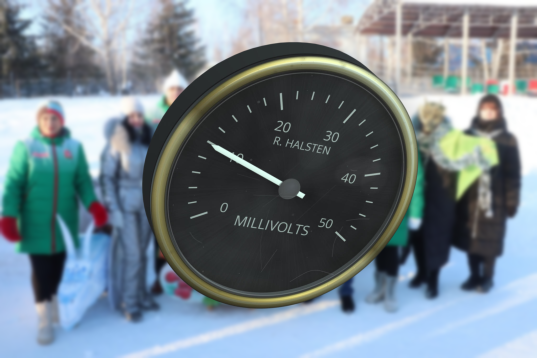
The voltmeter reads 10; mV
